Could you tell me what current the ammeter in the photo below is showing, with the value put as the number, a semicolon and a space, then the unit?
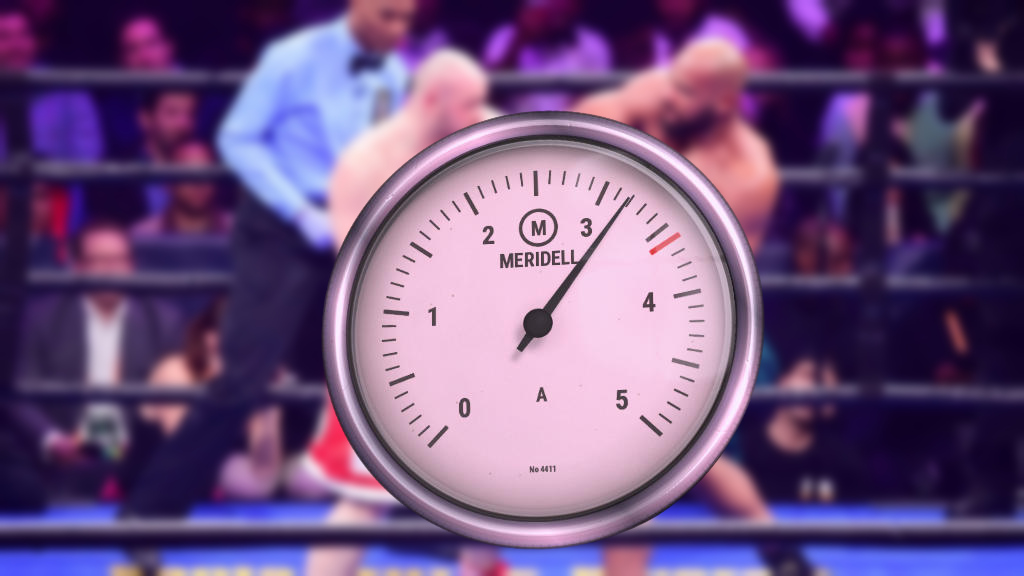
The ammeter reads 3.2; A
